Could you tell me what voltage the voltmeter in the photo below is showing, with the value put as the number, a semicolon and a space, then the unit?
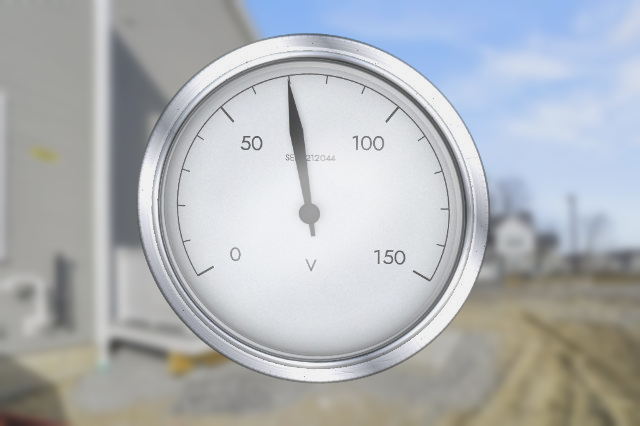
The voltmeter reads 70; V
